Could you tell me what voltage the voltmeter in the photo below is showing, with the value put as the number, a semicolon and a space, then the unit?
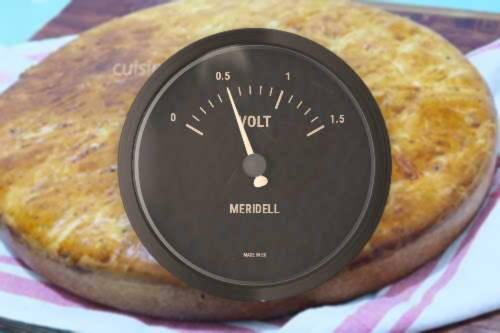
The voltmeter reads 0.5; V
